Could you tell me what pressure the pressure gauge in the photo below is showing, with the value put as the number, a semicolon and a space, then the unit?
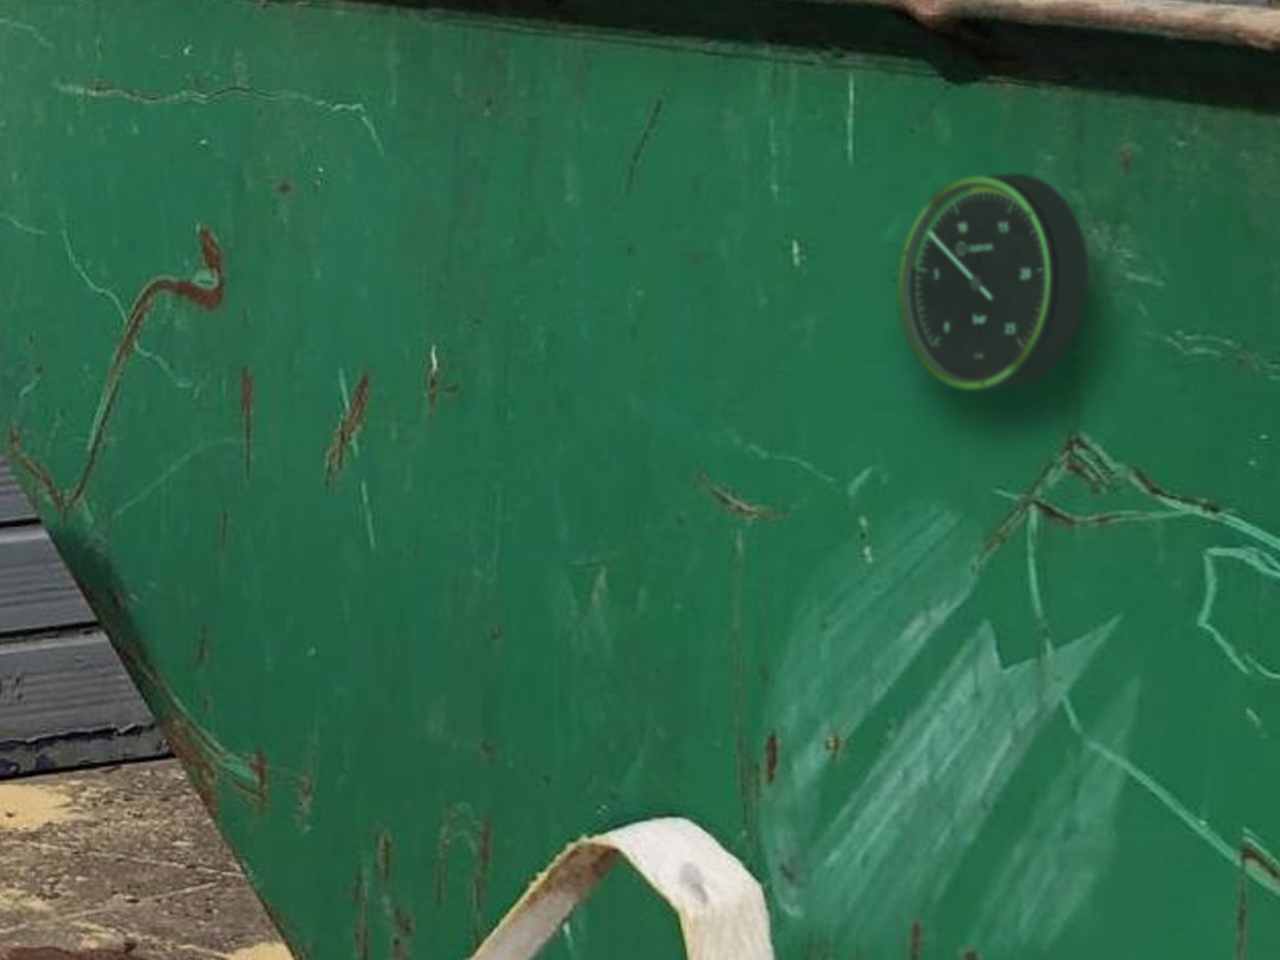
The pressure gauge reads 7.5; bar
